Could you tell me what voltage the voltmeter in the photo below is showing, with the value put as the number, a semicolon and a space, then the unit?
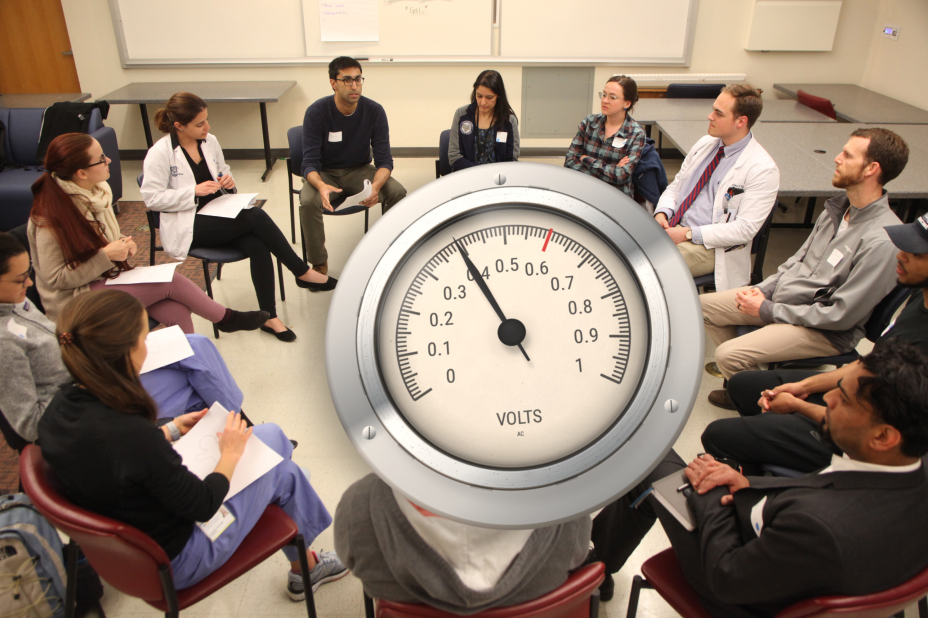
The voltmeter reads 0.39; V
